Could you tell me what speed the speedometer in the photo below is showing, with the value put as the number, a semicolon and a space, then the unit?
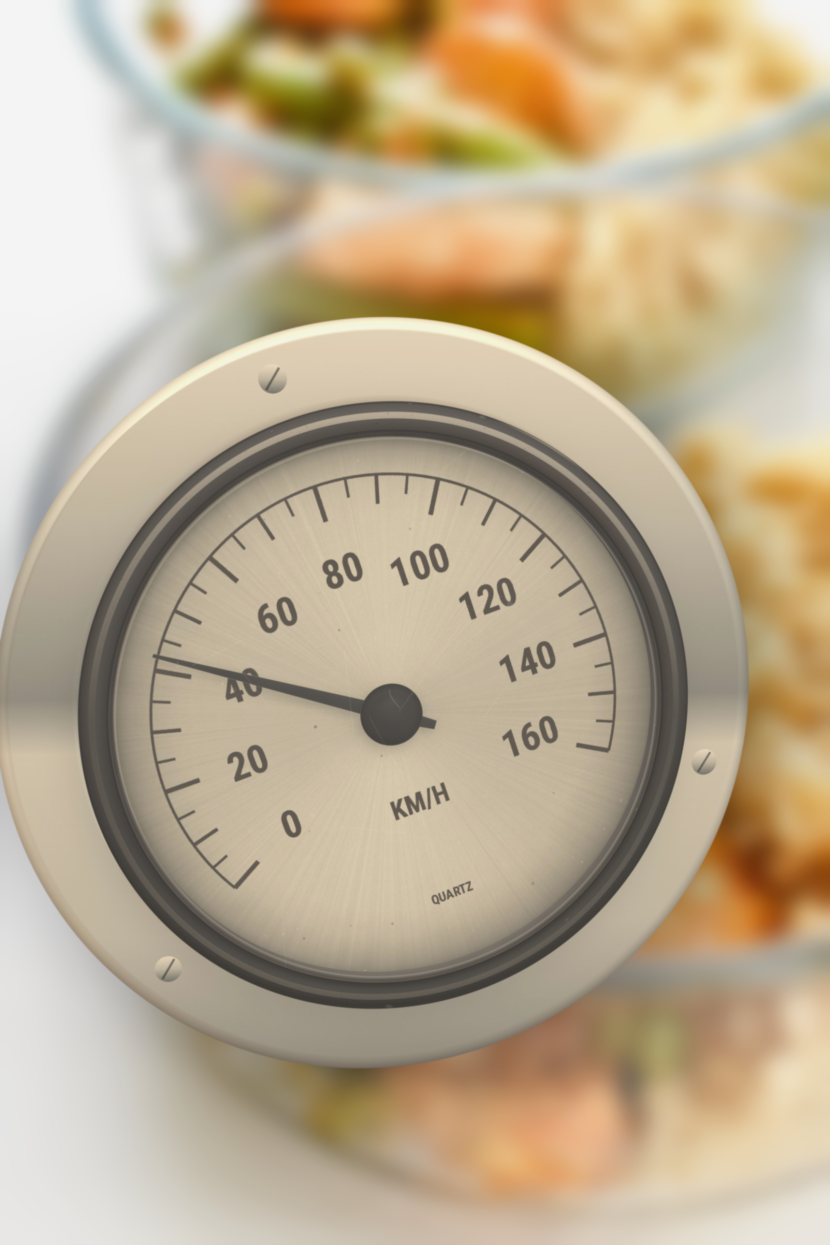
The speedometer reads 42.5; km/h
